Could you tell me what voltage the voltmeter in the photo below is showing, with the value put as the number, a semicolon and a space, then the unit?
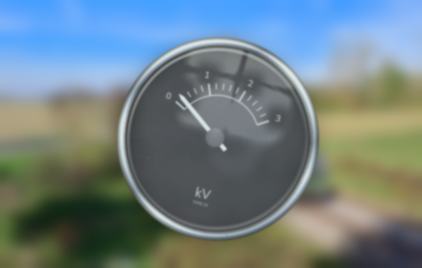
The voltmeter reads 0.2; kV
